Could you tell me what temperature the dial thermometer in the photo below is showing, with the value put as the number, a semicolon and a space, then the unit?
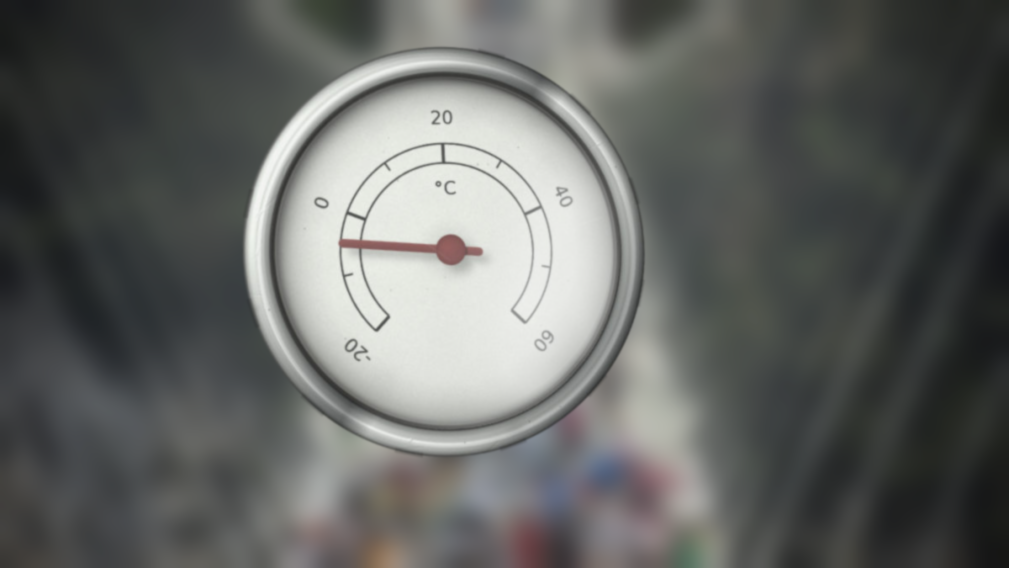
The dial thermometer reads -5; °C
